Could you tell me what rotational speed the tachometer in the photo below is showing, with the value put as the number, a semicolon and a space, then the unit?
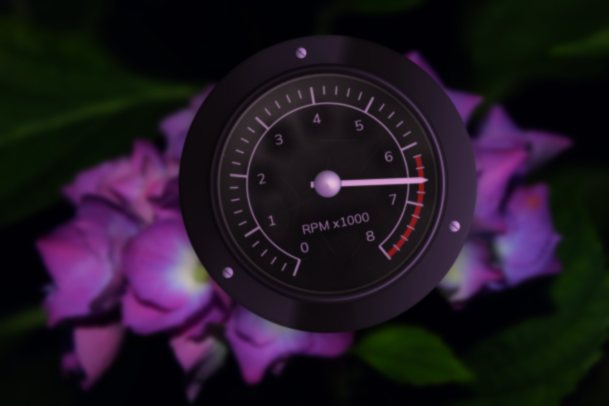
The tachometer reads 6600; rpm
